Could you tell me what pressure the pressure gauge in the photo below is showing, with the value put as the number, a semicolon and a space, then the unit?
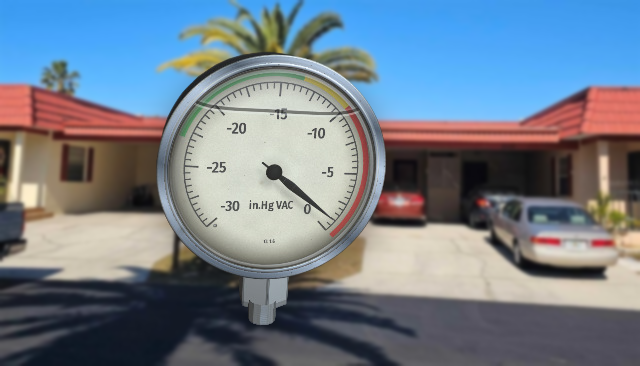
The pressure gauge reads -1; inHg
